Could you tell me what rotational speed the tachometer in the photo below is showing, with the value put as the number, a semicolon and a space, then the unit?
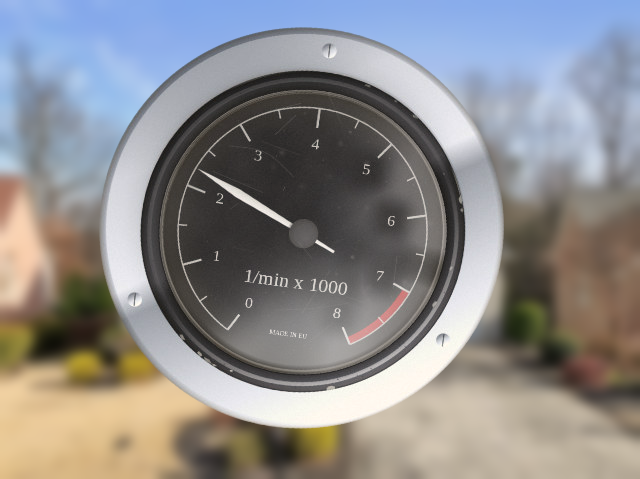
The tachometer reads 2250; rpm
